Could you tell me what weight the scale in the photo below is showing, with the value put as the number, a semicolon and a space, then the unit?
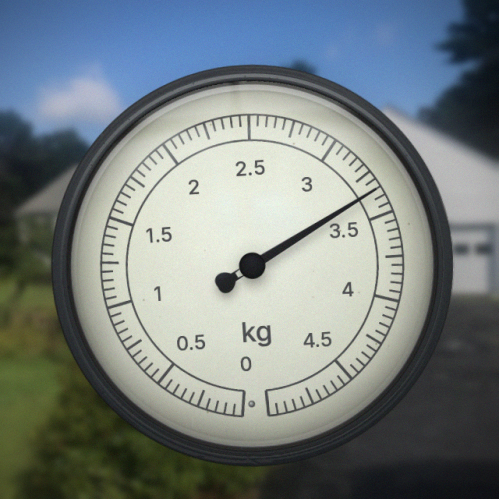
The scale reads 3.35; kg
